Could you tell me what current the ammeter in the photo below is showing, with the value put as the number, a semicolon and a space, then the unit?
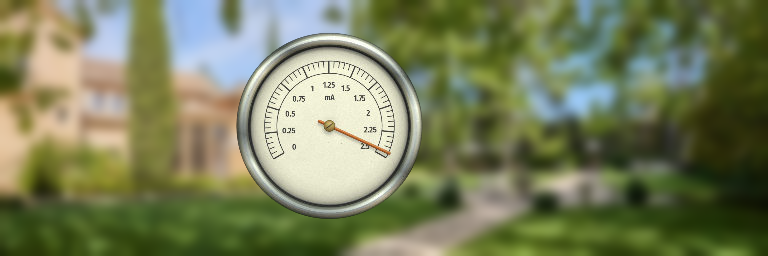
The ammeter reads 2.45; mA
